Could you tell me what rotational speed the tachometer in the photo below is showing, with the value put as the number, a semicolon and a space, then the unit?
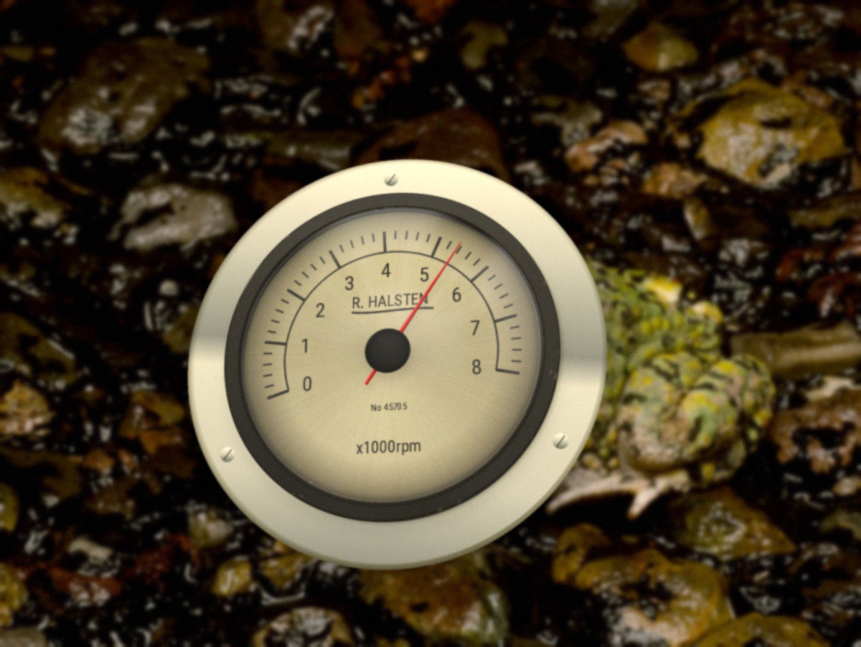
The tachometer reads 5400; rpm
